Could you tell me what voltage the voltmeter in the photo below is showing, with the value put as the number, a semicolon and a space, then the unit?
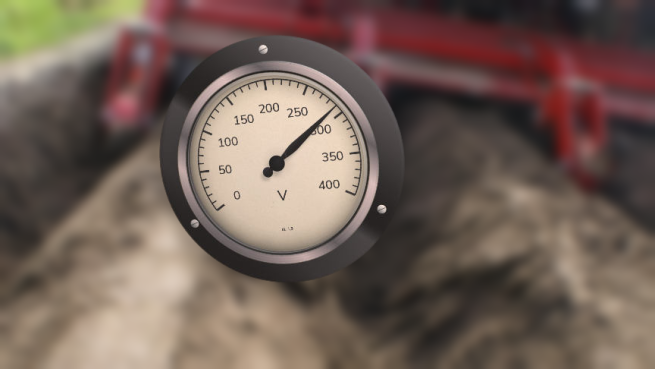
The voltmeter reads 290; V
